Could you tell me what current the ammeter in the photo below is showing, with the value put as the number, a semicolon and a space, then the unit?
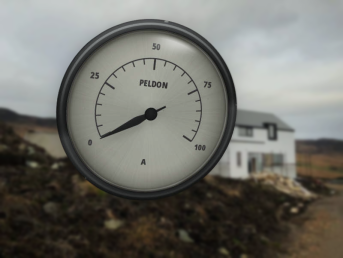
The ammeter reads 0; A
